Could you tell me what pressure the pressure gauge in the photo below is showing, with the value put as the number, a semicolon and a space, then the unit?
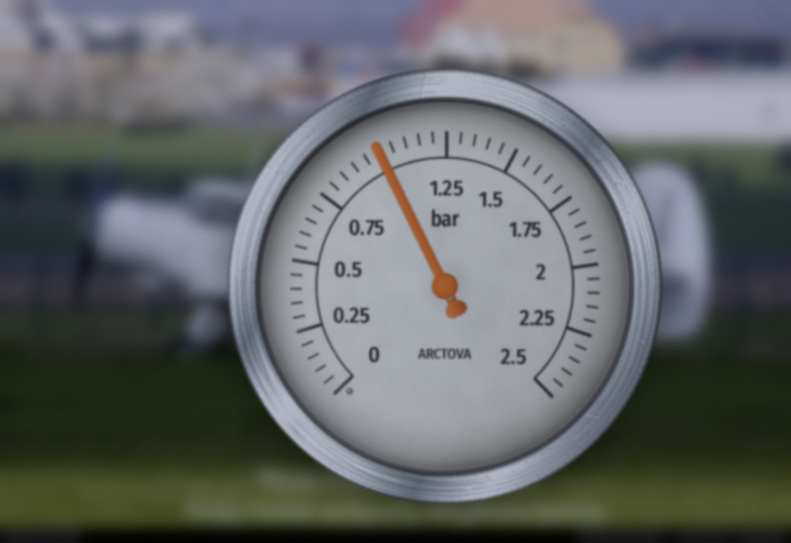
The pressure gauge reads 1; bar
